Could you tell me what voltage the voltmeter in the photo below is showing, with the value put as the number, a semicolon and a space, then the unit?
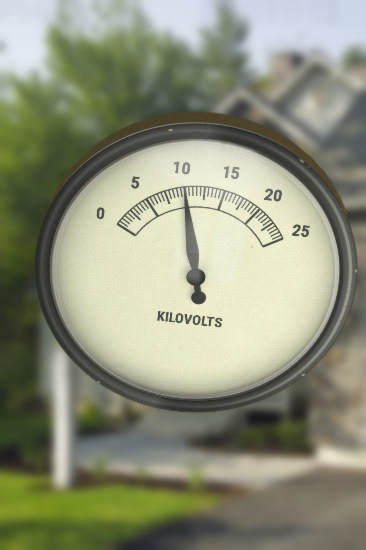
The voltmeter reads 10; kV
